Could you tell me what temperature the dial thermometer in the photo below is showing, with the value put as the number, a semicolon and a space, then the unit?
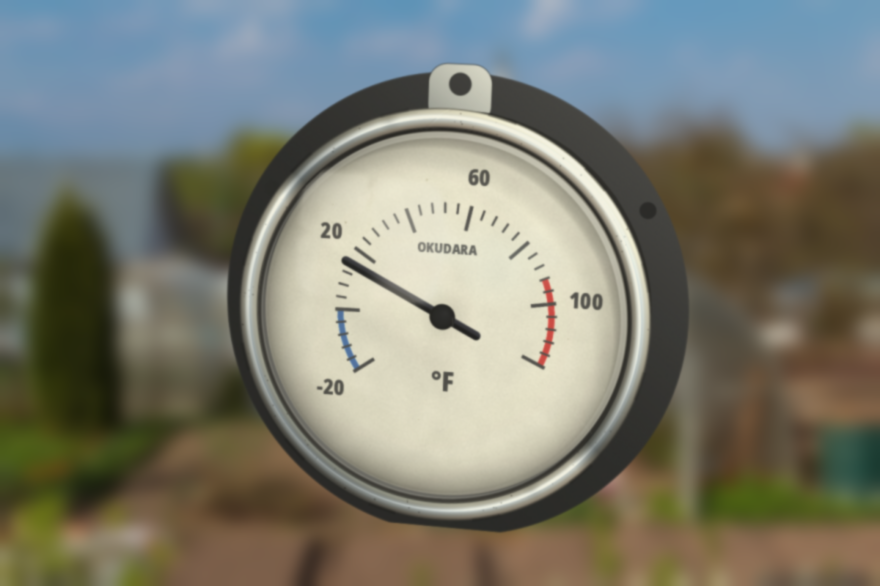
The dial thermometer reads 16; °F
